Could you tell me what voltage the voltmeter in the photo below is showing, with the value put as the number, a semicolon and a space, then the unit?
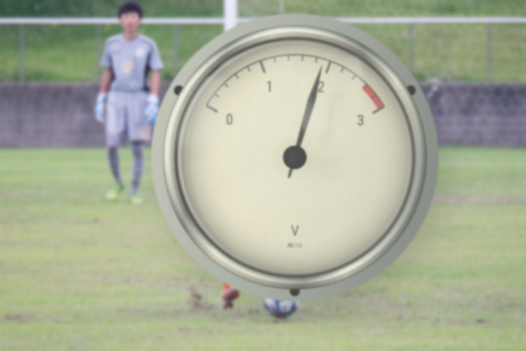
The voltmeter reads 1.9; V
